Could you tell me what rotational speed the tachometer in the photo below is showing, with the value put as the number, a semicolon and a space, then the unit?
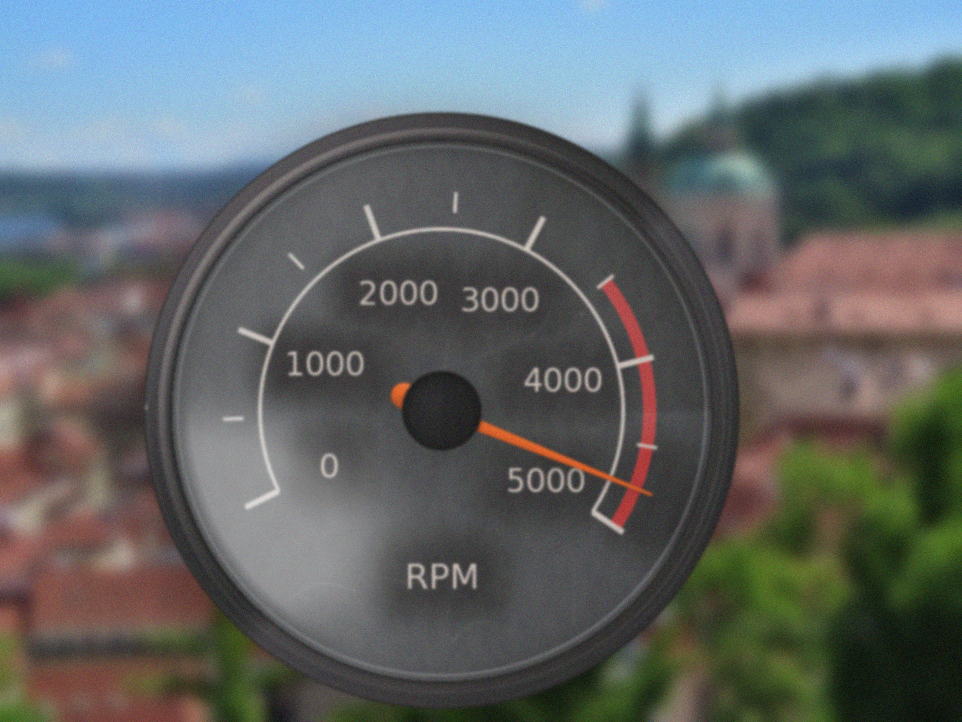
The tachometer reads 4750; rpm
